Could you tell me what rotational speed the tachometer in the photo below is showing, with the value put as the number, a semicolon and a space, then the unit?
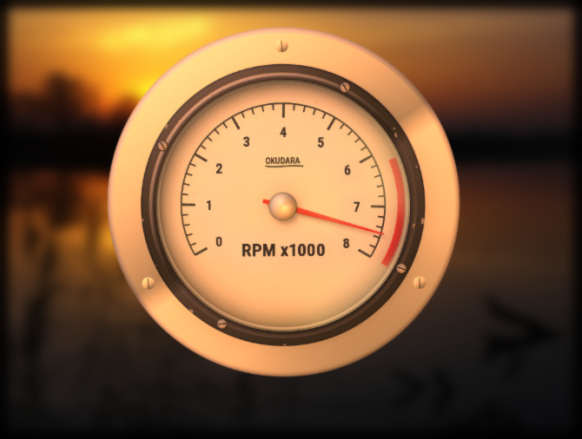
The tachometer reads 7500; rpm
